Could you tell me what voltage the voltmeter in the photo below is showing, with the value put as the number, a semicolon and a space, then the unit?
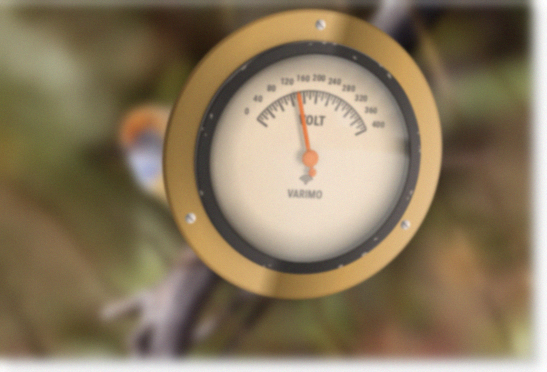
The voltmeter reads 140; V
